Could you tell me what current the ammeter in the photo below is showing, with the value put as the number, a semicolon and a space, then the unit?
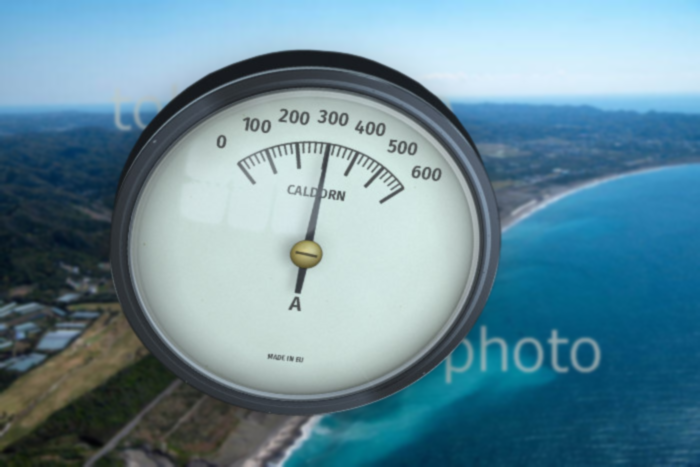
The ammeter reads 300; A
